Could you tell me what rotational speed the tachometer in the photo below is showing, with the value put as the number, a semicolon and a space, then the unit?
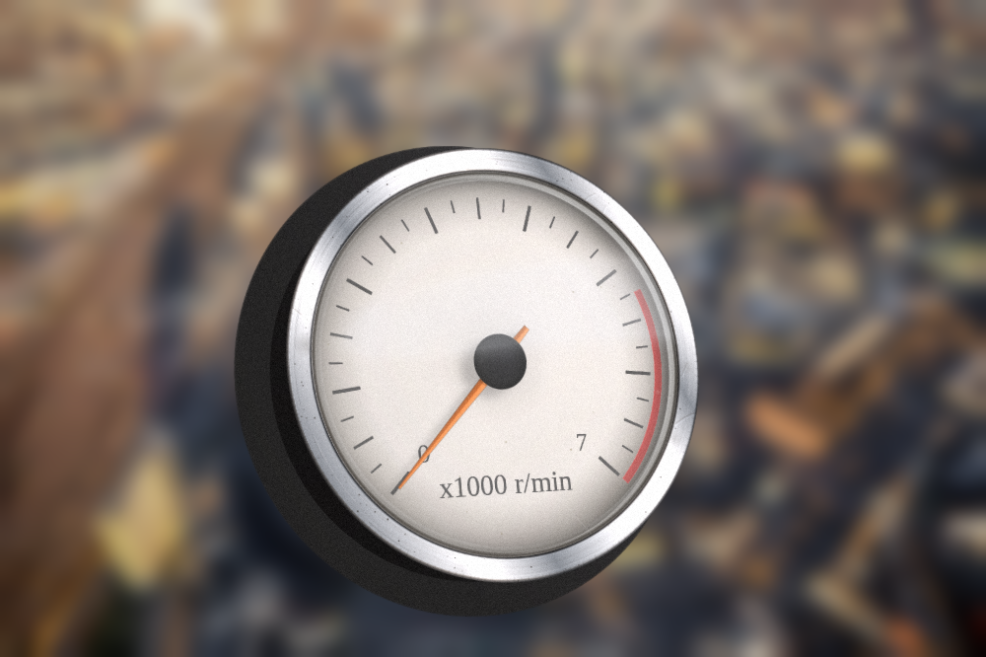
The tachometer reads 0; rpm
